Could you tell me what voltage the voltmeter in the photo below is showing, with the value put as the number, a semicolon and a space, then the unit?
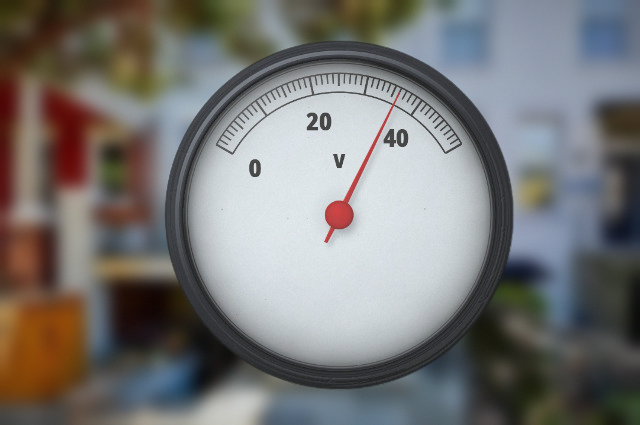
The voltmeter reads 36; V
